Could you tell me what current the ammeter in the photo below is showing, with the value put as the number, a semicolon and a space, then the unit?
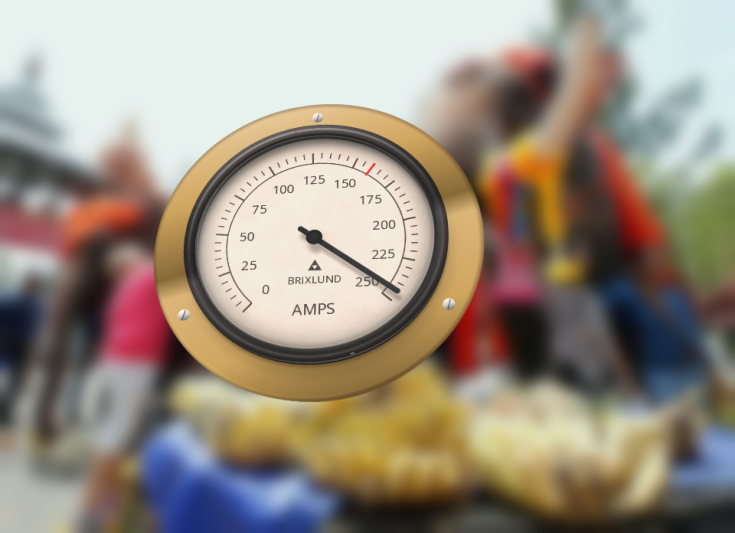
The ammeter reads 245; A
